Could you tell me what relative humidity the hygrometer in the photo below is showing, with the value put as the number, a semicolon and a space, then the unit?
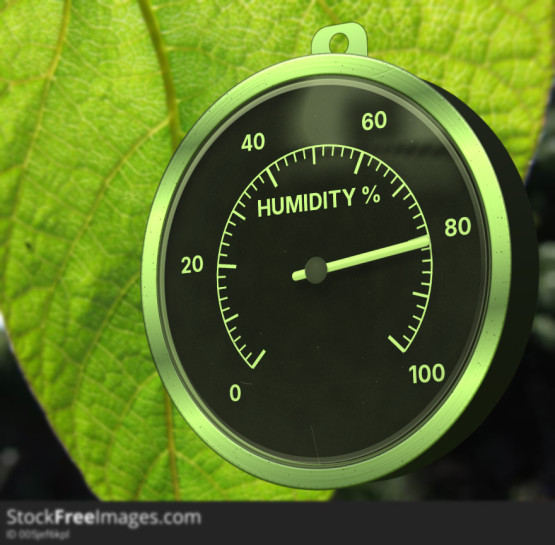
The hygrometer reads 81; %
